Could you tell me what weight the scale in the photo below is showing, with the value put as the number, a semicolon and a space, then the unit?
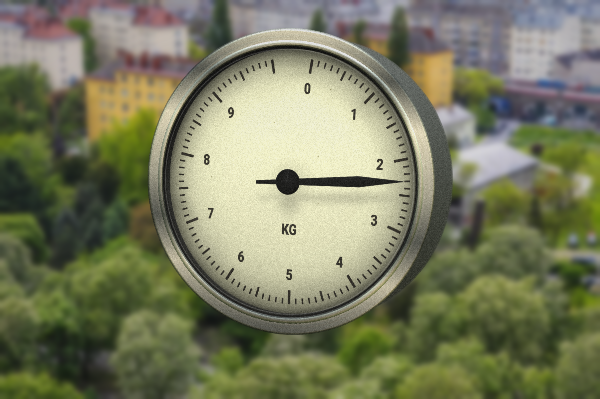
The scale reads 2.3; kg
